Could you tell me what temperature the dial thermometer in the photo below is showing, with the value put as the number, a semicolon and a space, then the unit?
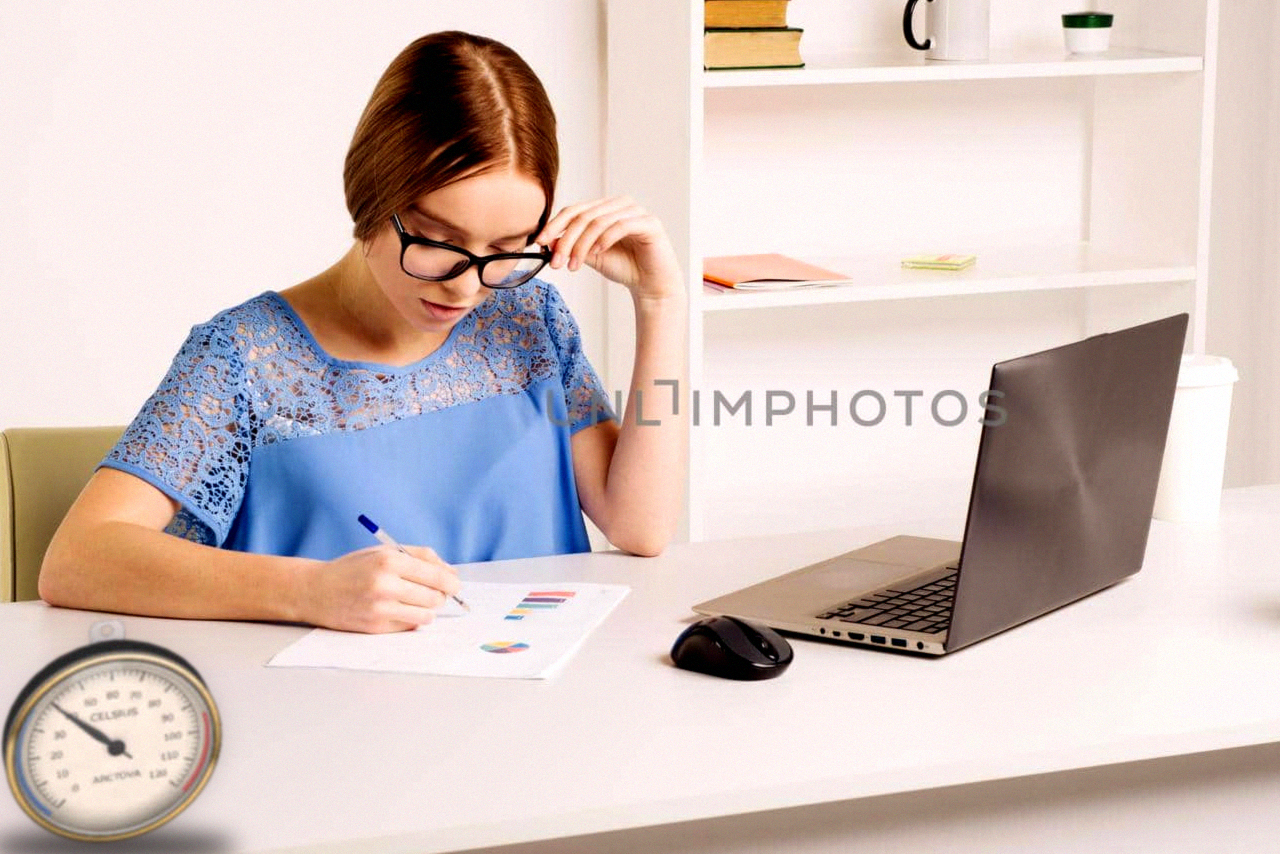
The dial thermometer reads 40; °C
